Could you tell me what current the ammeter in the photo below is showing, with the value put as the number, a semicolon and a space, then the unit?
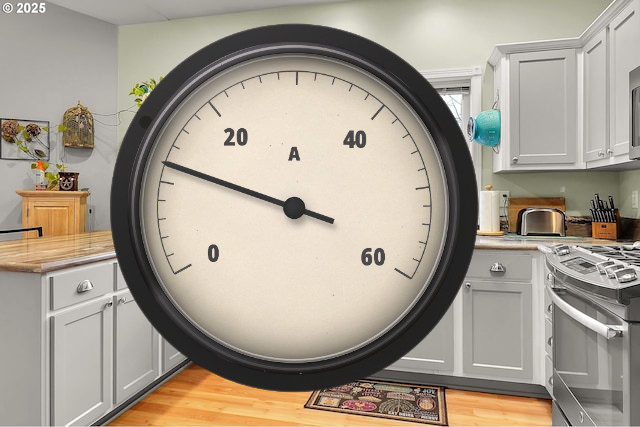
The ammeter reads 12; A
